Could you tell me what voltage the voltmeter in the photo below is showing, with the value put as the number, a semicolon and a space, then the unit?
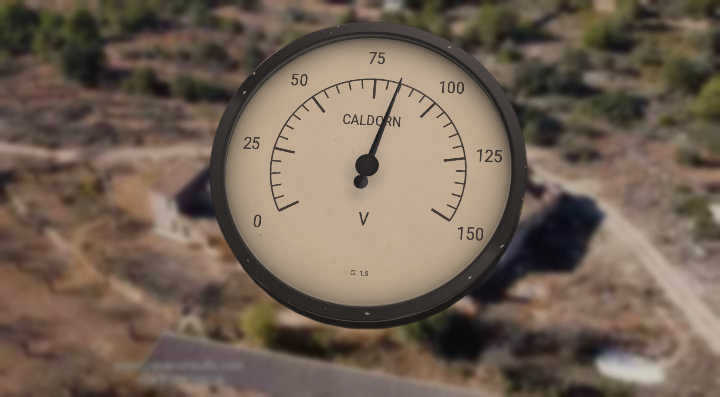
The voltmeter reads 85; V
